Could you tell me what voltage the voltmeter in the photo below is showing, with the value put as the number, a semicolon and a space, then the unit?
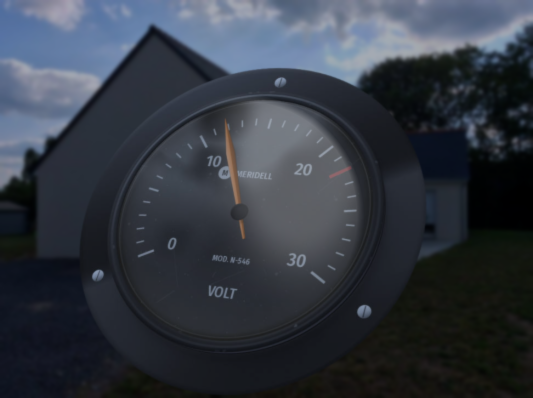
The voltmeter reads 12; V
